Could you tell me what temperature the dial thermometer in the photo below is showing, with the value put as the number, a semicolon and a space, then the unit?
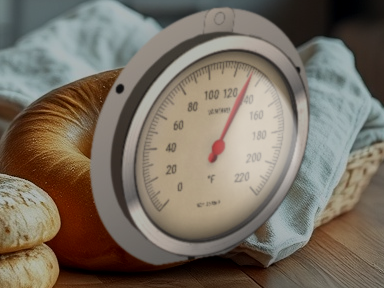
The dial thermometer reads 130; °F
